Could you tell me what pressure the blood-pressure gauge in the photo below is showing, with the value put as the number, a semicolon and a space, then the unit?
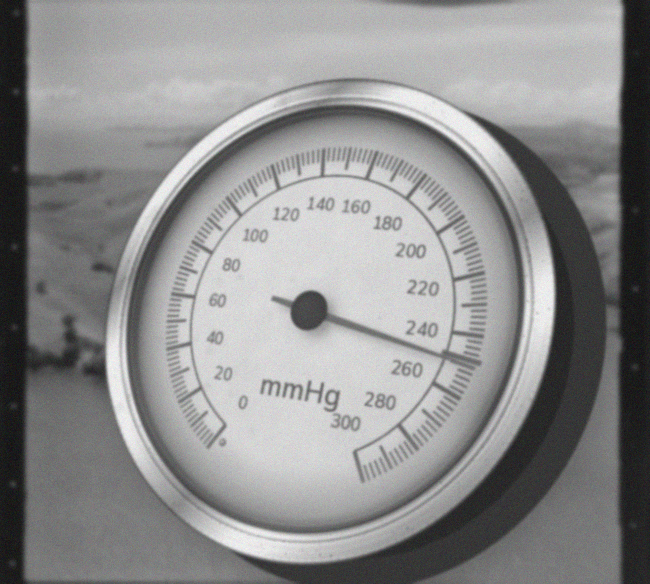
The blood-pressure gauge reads 250; mmHg
